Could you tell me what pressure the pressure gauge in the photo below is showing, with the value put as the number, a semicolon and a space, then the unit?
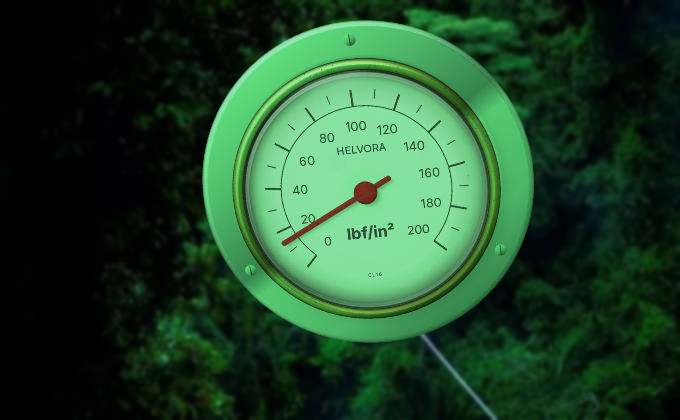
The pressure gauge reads 15; psi
